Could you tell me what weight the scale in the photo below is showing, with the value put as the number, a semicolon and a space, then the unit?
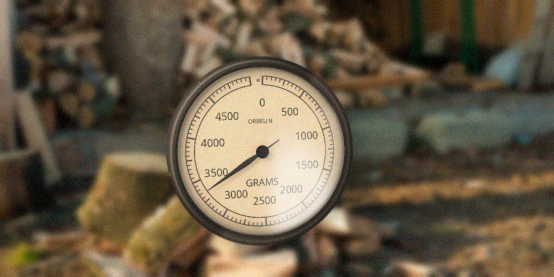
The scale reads 3350; g
